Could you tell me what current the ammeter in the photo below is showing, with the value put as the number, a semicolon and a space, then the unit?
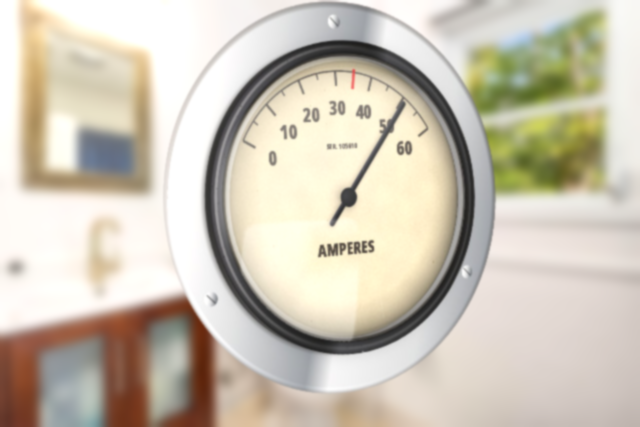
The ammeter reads 50; A
